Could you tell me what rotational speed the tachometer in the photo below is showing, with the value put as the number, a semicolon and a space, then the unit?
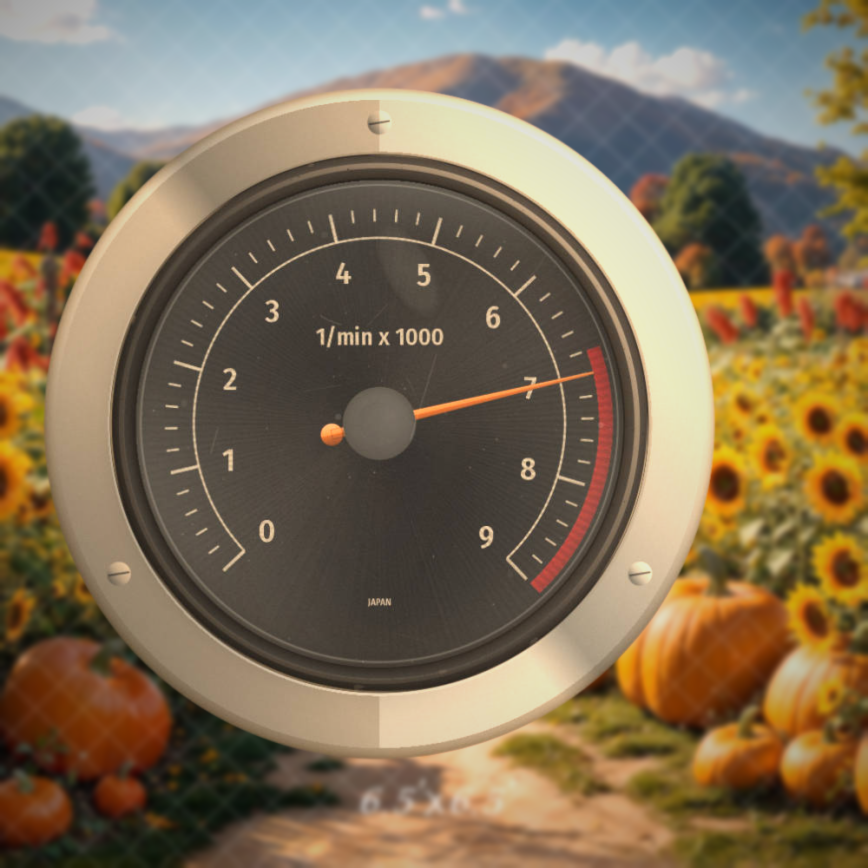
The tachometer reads 7000; rpm
